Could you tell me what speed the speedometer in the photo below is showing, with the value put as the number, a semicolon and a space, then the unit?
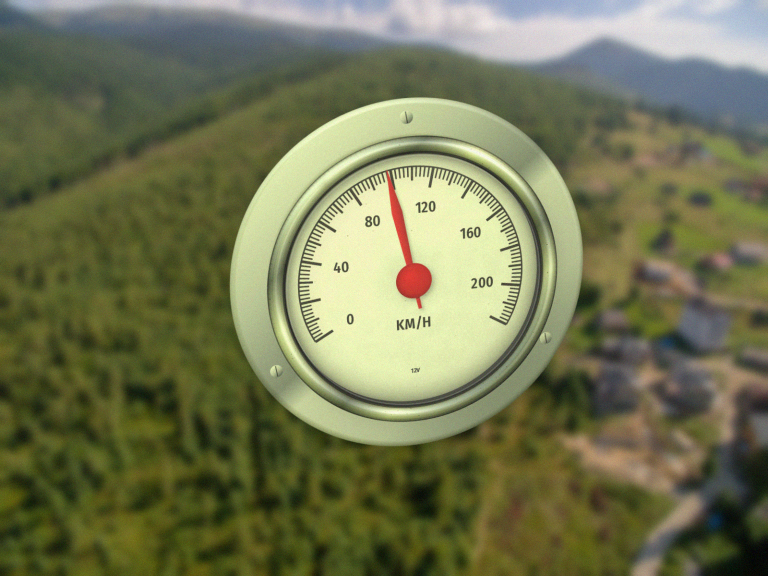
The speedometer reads 98; km/h
